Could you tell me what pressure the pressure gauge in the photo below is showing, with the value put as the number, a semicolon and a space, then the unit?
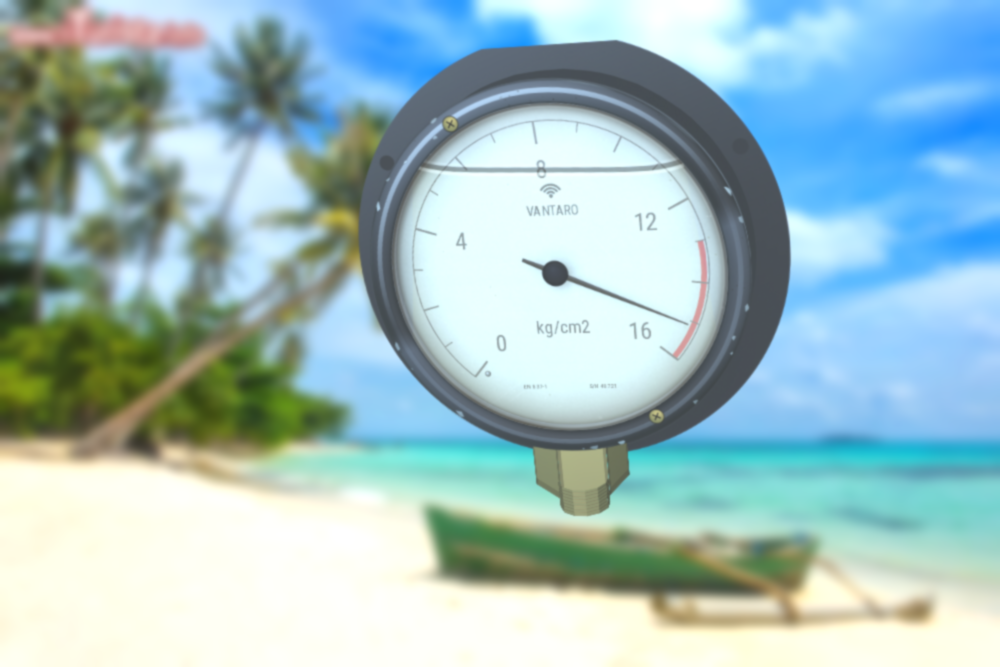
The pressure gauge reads 15; kg/cm²
